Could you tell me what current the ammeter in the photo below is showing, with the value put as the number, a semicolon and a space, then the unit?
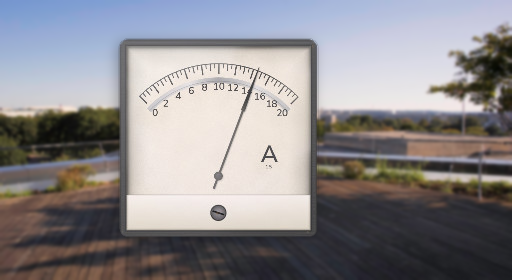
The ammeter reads 14.5; A
